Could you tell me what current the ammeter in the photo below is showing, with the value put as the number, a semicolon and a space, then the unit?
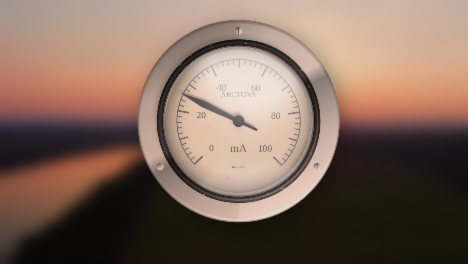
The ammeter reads 26; mA
